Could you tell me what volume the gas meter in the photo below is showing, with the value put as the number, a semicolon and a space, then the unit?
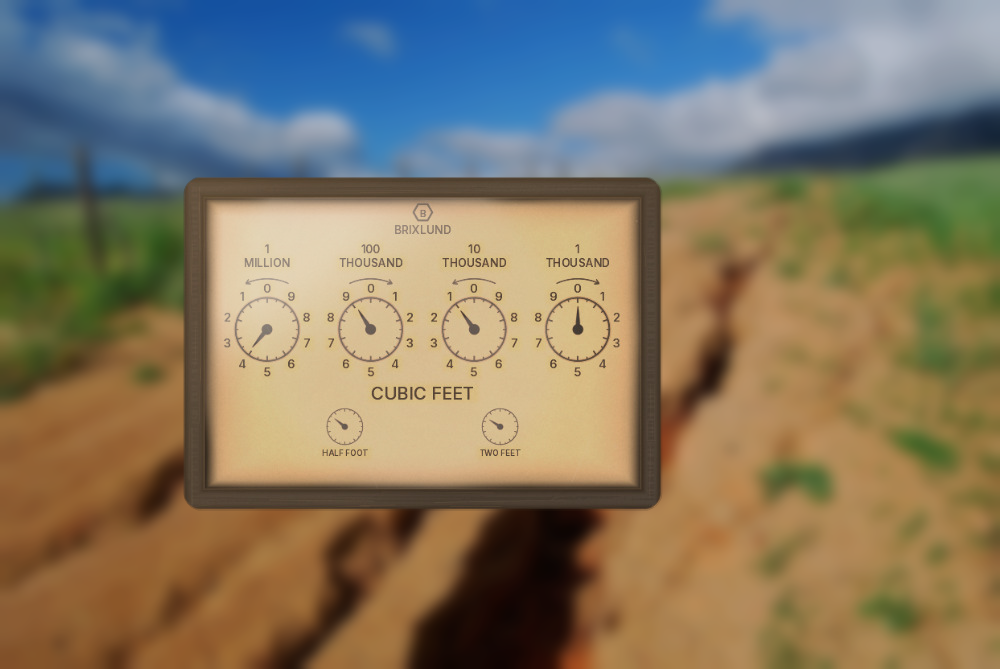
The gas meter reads 391000; ft³
